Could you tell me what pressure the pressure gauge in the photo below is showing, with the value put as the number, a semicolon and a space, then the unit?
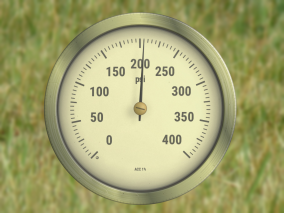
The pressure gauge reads 205; psi
